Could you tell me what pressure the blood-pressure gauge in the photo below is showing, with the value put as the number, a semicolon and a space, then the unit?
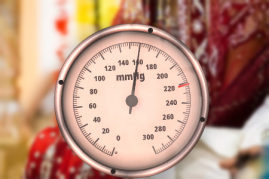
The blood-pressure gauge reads 160; mmHg
